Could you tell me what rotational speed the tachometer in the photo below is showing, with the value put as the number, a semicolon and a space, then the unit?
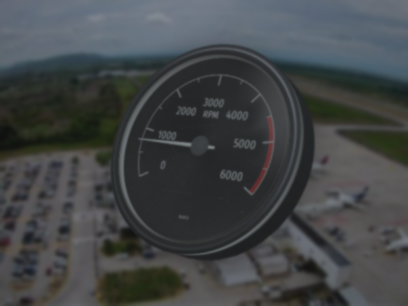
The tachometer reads 750; rpm
